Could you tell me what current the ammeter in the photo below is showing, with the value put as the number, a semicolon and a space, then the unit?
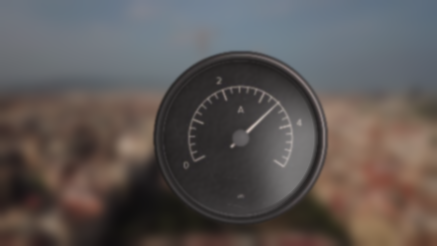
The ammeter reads 3.4; A
